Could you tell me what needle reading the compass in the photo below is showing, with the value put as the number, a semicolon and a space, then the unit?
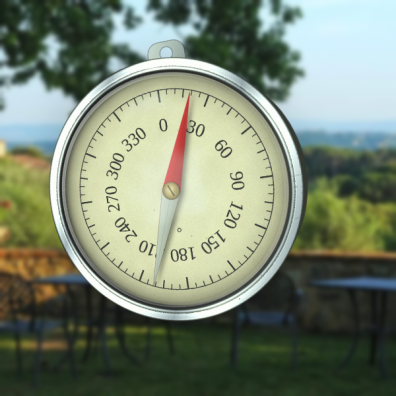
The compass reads 20; °
